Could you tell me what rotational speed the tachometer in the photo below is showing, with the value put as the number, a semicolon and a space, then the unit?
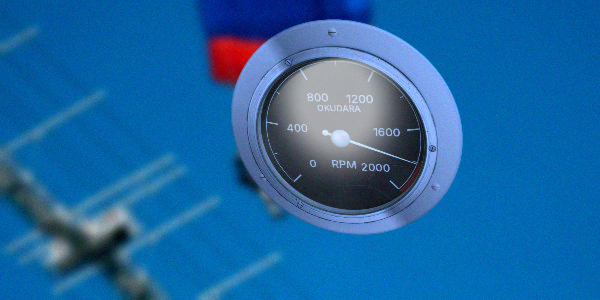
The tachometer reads 1800; rpm
